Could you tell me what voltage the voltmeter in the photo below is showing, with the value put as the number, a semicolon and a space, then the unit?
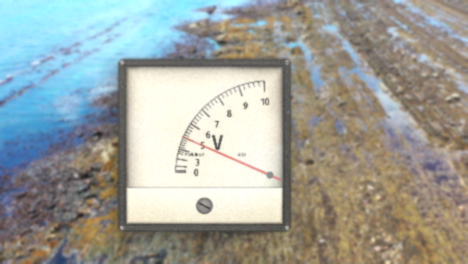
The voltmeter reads 5; V
